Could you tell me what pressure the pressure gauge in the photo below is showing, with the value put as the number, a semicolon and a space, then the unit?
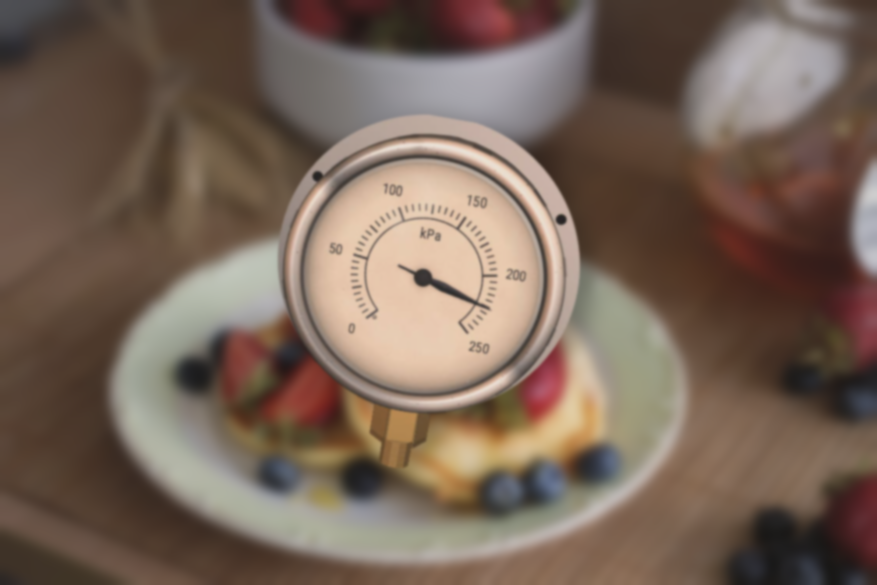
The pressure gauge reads 225; kPa
